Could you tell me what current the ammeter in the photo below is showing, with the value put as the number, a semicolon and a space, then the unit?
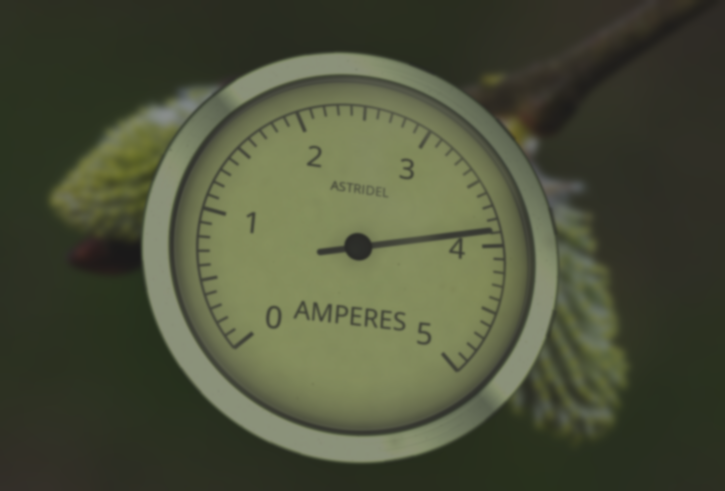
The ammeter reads 3.9; A
